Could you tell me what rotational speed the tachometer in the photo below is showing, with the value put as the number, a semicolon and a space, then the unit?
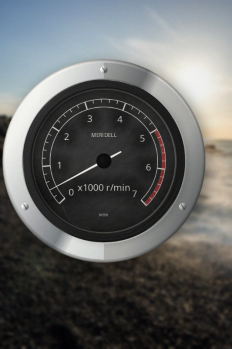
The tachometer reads 400; rpm
